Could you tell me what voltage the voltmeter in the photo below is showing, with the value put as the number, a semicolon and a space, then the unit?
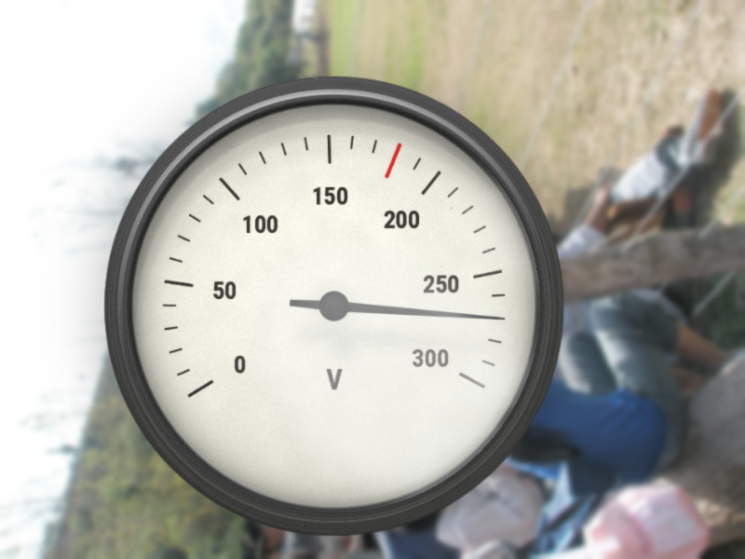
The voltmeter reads 270; V
